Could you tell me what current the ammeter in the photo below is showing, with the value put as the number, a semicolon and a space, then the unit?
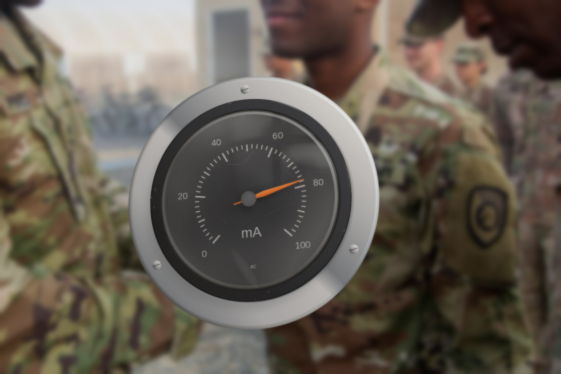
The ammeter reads 78; mA
